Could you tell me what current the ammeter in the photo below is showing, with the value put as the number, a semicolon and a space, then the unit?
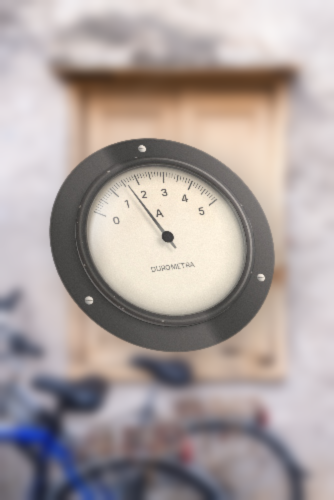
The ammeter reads 1.5; A
